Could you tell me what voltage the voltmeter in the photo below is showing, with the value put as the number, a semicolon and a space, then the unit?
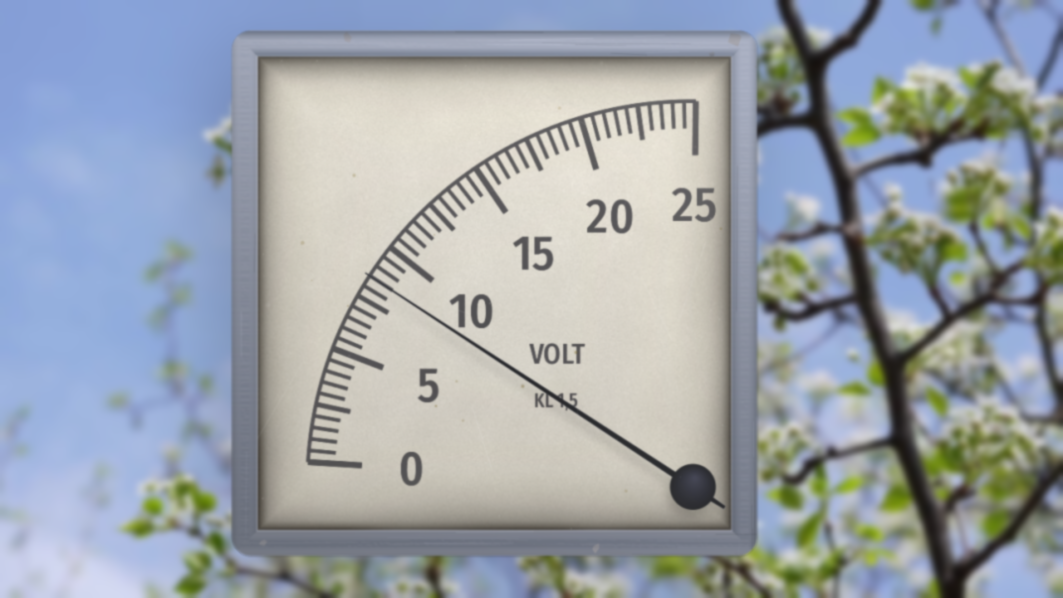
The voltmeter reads 8.5; V
